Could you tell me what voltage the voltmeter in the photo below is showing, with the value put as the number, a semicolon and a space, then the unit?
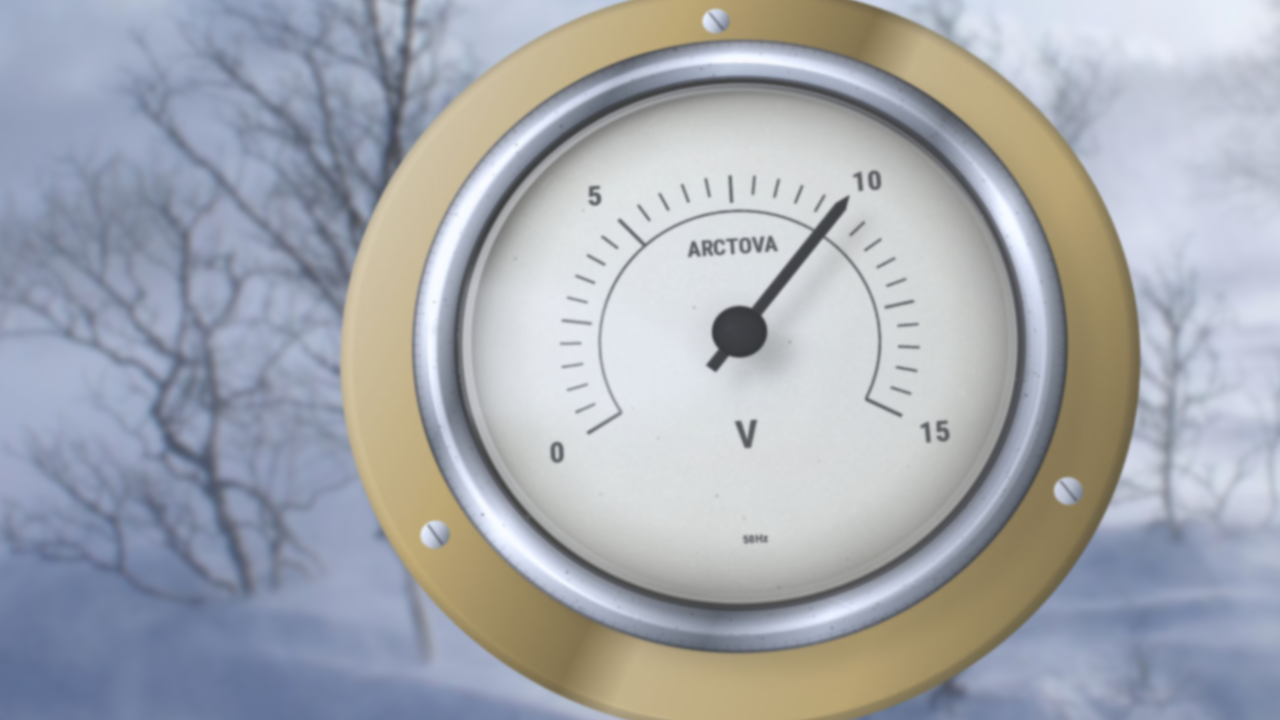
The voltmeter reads 10; V
